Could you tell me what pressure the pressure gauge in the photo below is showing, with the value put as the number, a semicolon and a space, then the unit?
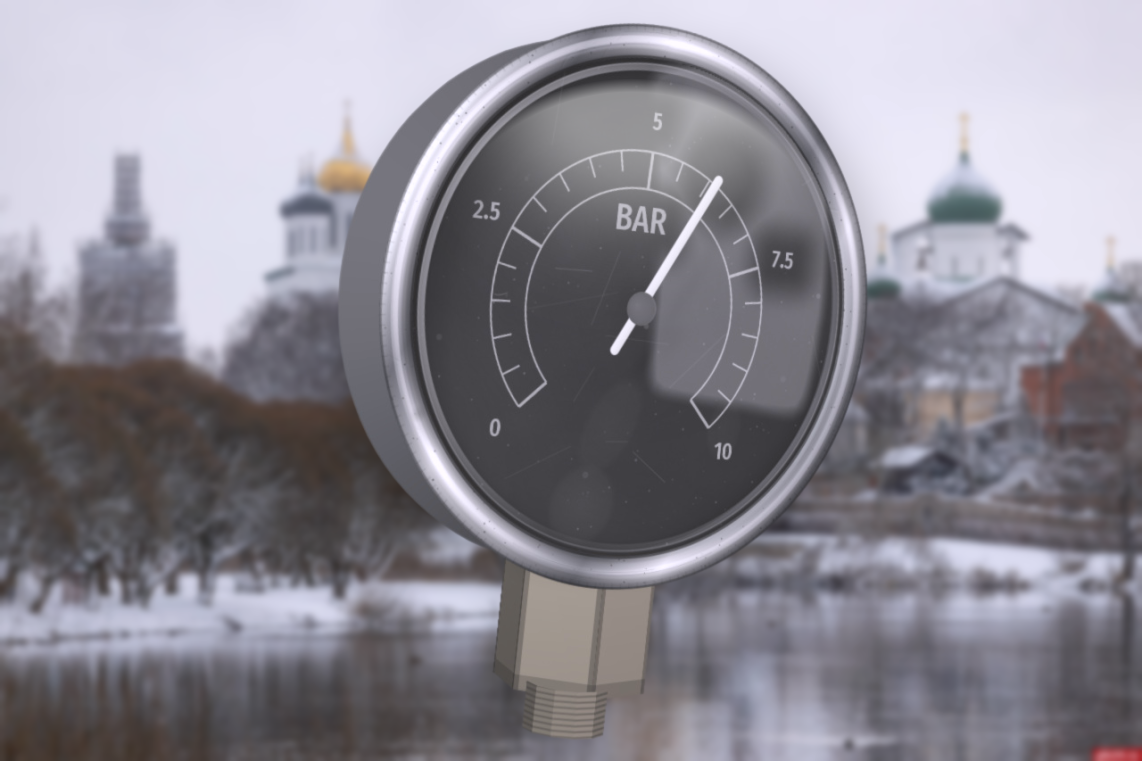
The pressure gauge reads 6; bar
